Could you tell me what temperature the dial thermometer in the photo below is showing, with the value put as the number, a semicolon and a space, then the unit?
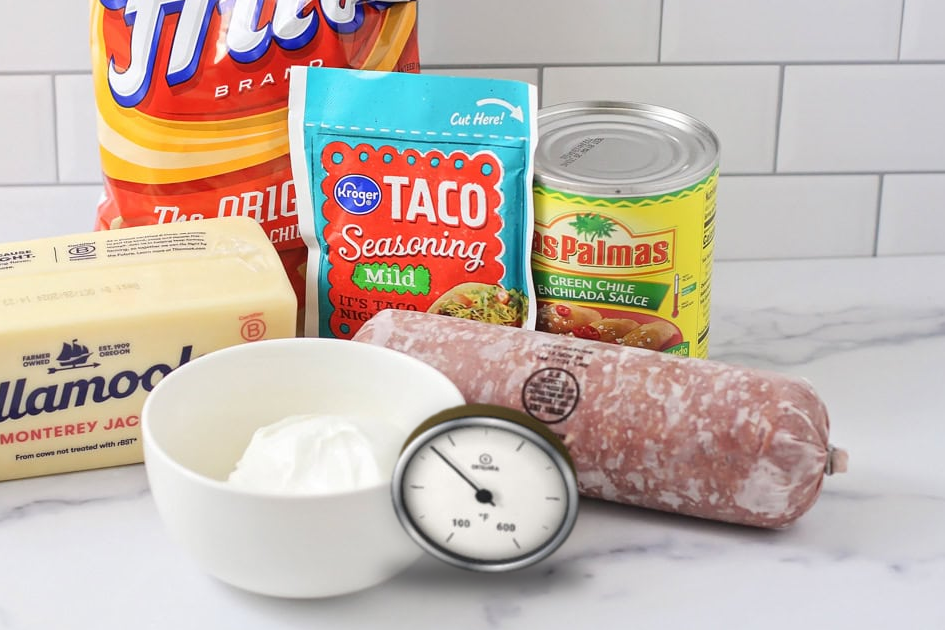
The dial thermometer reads 275; °F
